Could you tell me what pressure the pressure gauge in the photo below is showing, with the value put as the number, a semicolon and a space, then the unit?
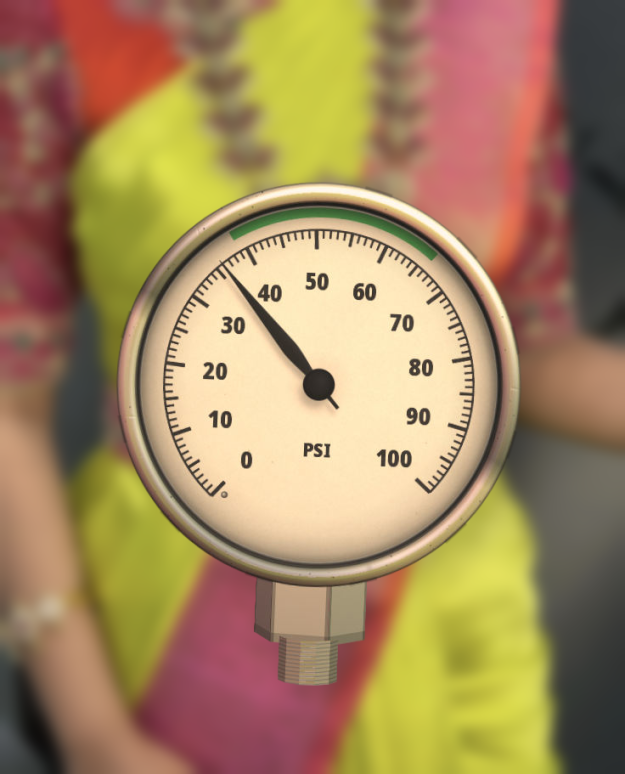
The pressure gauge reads 36; psi
